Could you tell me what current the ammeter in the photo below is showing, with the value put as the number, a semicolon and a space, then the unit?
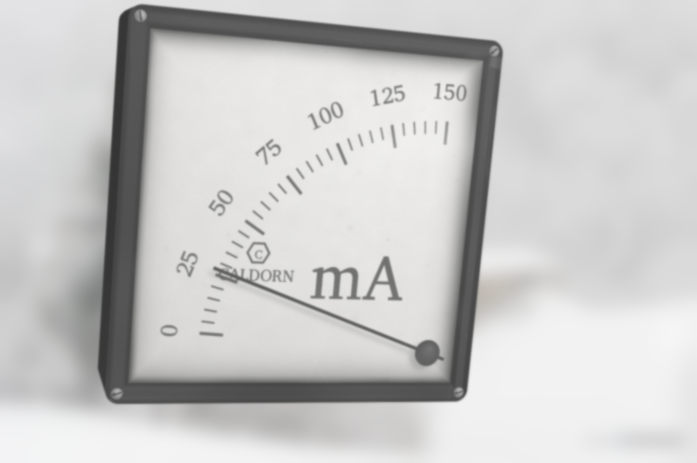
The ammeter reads 27.5; mA
